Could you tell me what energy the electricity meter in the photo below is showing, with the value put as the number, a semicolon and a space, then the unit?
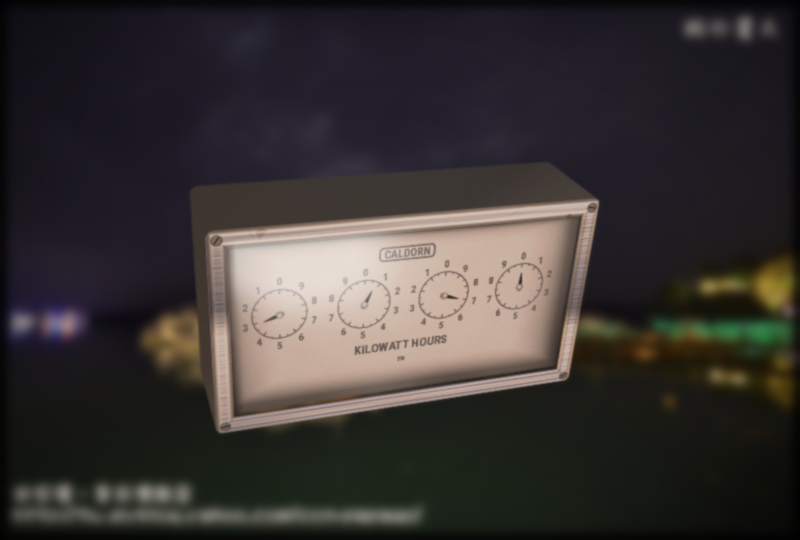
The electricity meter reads 3070; kWh
